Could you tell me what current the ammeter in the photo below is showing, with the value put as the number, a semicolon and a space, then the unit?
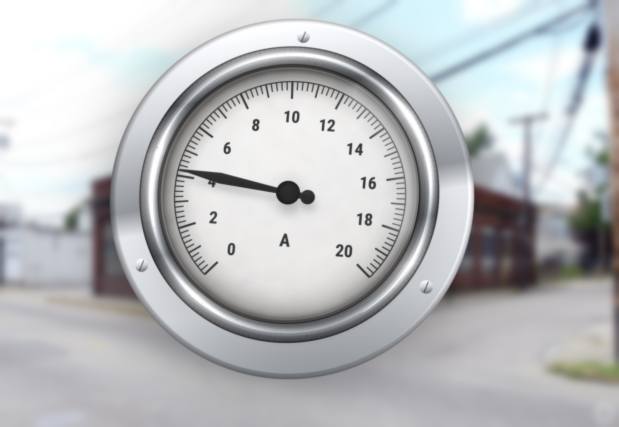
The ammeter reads 4.2; A
